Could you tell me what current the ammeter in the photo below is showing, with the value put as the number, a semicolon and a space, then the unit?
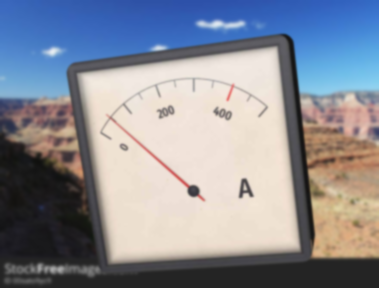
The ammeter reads 50; A
